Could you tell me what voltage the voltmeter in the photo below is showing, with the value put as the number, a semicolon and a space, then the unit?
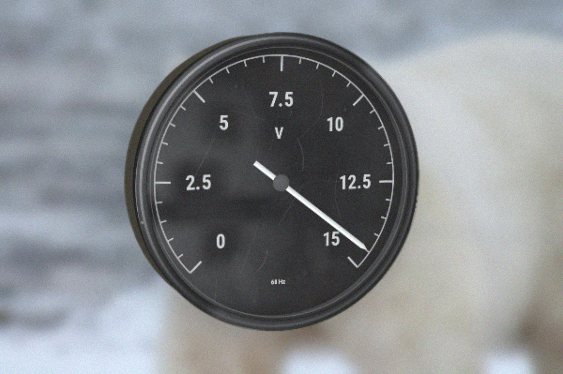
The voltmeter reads 14.5; V
